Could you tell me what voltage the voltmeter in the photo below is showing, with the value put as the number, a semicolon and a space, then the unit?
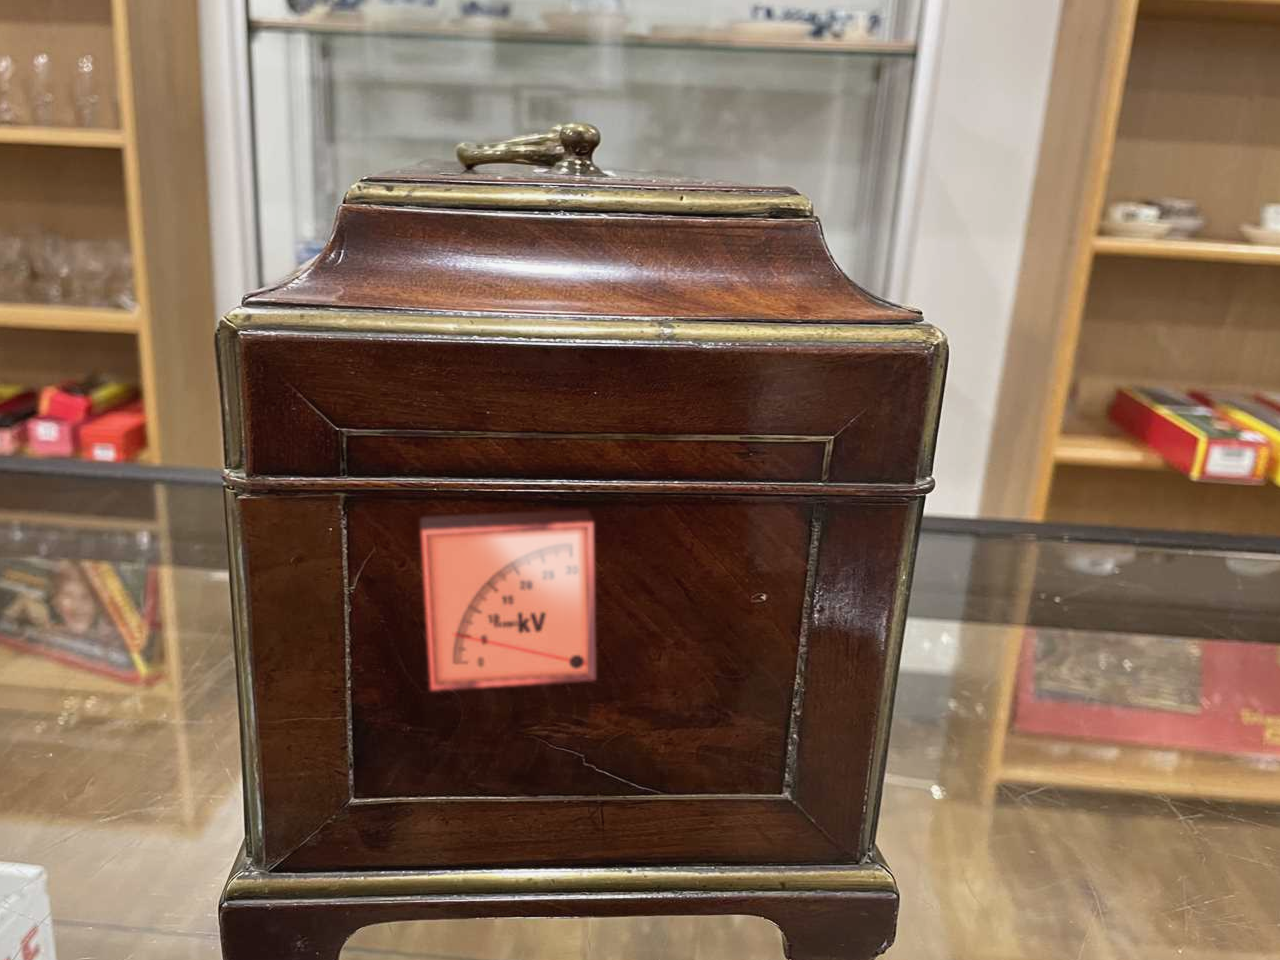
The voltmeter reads 5; kV
